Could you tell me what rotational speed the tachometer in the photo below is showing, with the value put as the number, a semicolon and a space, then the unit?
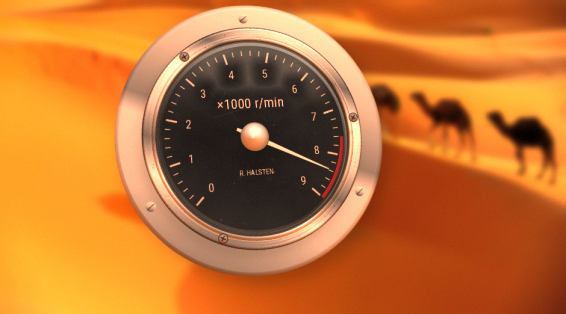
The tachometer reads 8400; rpm
